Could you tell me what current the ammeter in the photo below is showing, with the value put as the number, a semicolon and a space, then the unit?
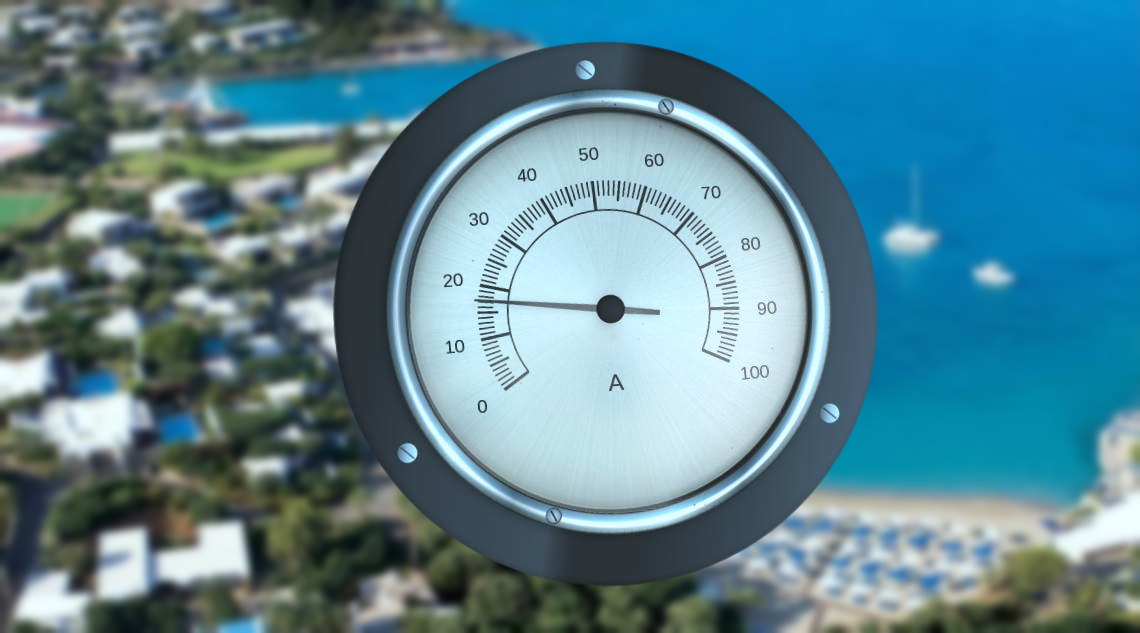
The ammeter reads 17; A
